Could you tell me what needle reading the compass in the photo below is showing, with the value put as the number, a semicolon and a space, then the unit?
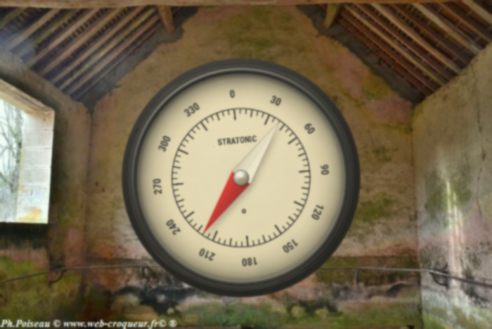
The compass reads 220; °
